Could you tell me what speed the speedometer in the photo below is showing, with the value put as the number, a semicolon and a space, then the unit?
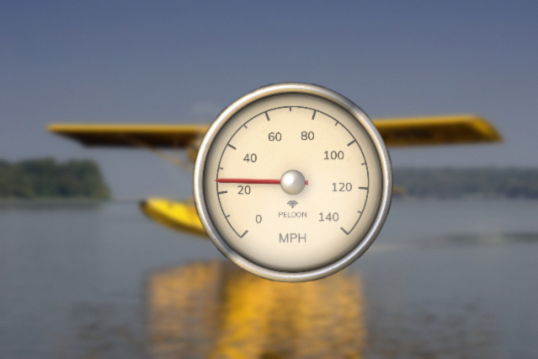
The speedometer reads 25; mph
